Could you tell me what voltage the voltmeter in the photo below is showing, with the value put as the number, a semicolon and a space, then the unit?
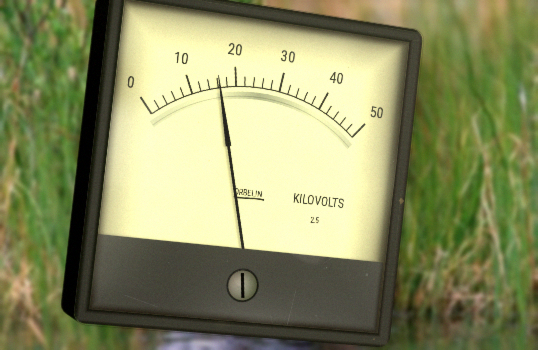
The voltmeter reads 16; kV
